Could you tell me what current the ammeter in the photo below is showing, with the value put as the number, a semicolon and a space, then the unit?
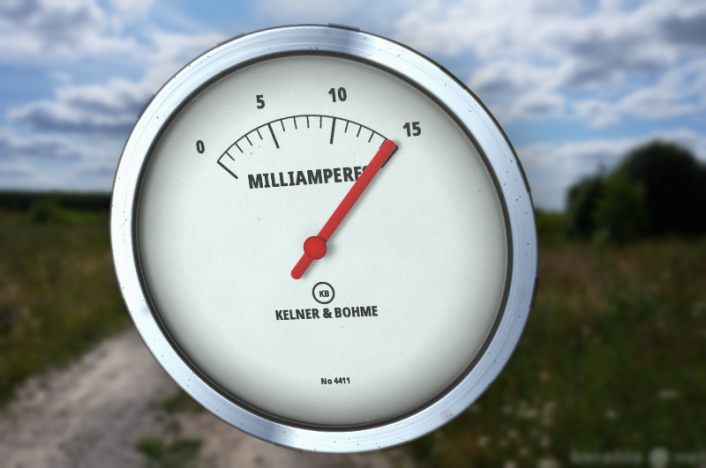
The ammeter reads 14.5; mA
